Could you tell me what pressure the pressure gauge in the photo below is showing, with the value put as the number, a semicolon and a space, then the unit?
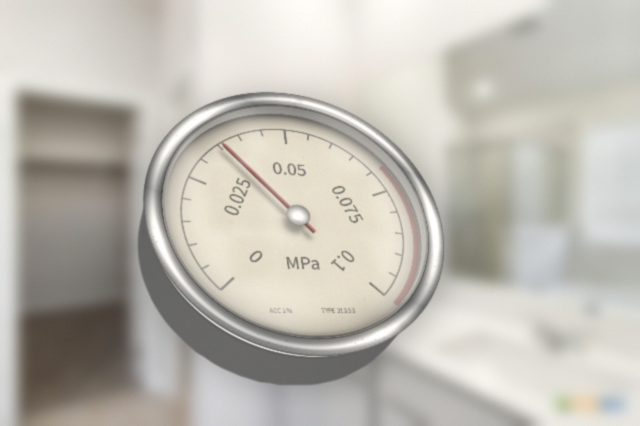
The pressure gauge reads 0.035; MPa
